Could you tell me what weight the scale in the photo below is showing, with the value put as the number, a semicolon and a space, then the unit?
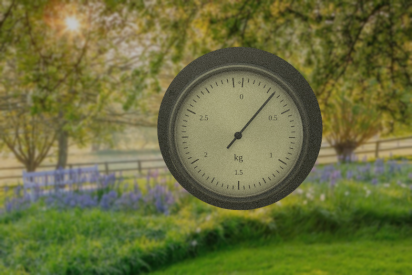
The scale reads 0.3; kg
